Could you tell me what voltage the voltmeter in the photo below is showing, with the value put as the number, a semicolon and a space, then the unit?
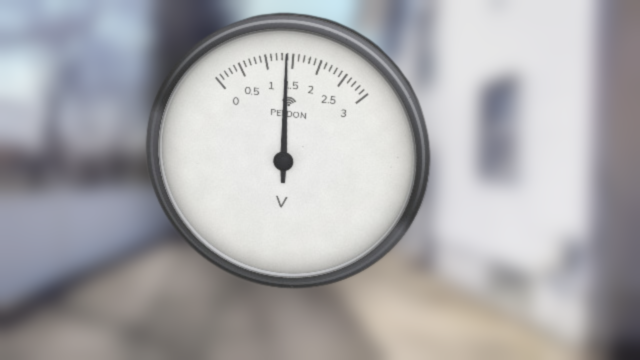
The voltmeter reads 1.4; V
